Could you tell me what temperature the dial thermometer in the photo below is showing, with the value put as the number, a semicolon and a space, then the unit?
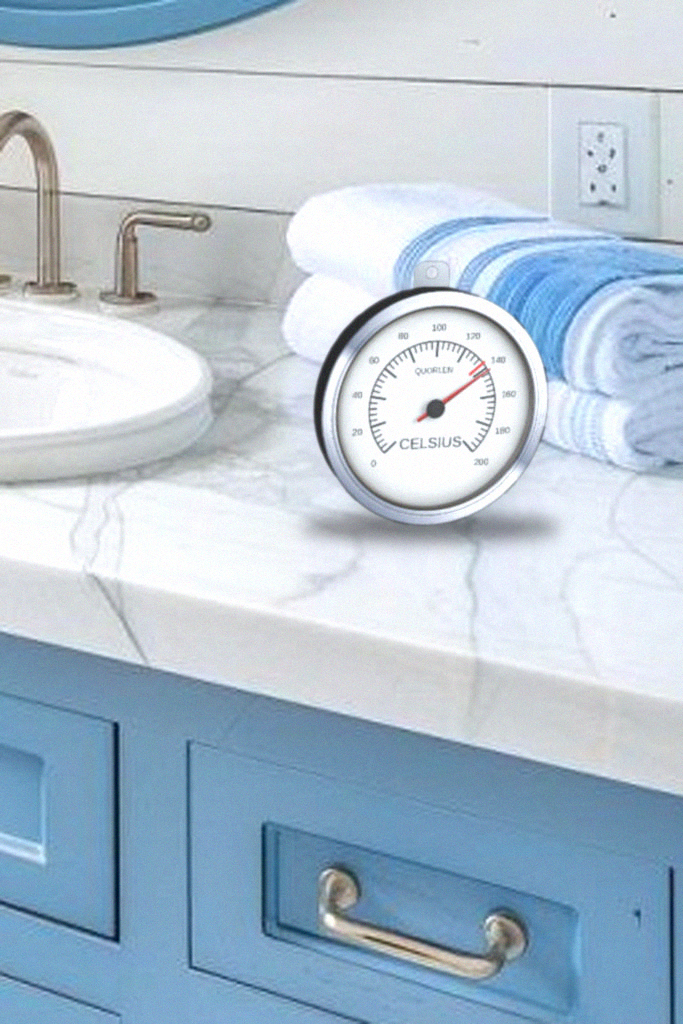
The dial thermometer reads 140; °C
